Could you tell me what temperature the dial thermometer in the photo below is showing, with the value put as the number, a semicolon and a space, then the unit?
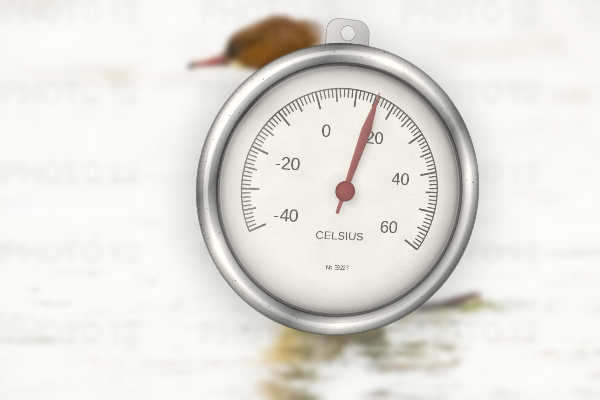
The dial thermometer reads 15; °C
